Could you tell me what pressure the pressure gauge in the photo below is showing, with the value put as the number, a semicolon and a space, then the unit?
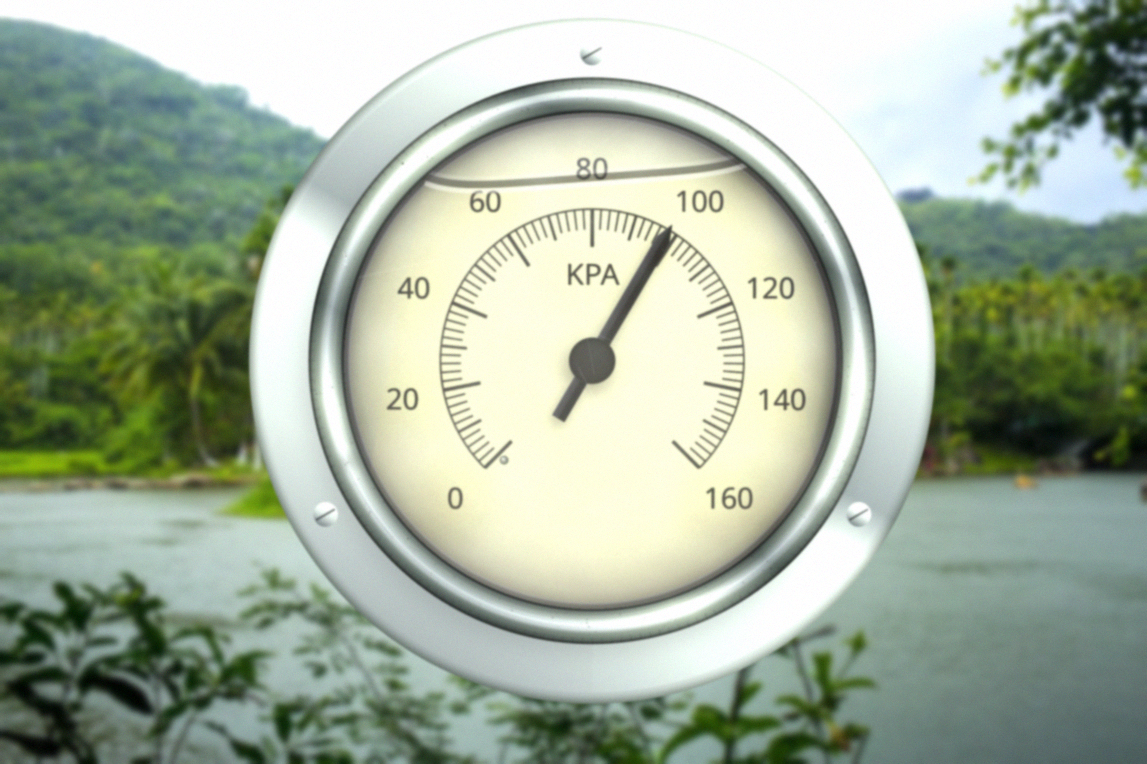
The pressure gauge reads 98; kPa
